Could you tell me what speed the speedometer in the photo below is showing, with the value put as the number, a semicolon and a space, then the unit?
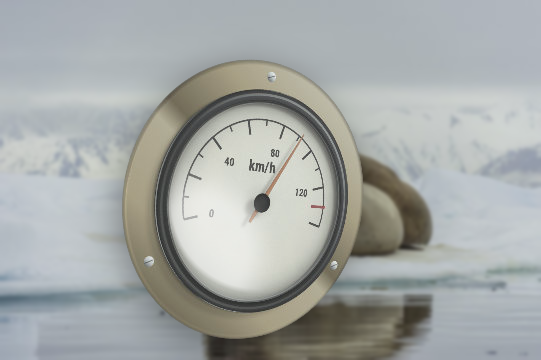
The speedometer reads 90; km/h
